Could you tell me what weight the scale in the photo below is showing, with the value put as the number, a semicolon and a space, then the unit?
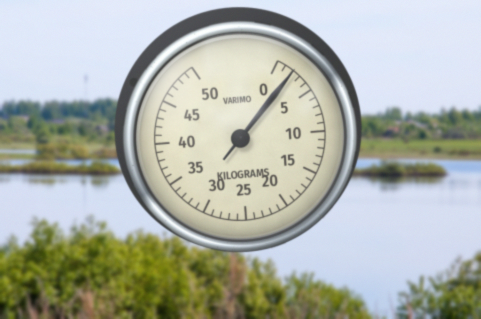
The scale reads 2; kg
